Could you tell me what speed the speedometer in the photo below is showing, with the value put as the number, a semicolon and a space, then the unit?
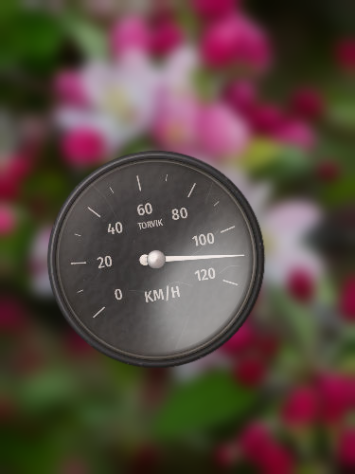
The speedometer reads 110; km/h
